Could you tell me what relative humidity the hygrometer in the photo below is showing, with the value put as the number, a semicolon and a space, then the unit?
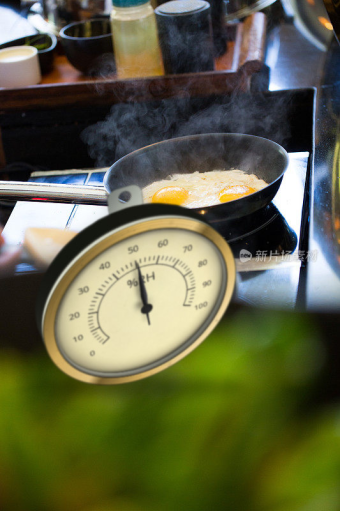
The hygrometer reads 50; %
